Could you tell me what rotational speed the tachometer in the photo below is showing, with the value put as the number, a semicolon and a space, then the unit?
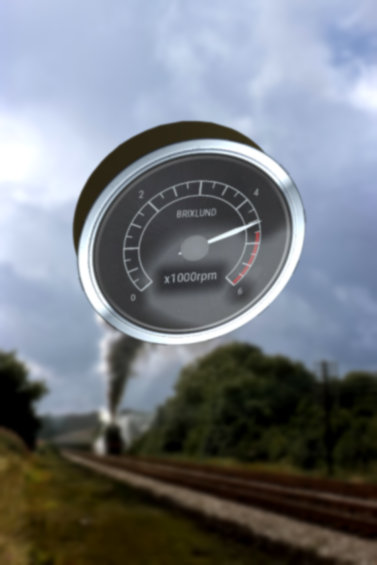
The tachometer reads 4500; rpm
